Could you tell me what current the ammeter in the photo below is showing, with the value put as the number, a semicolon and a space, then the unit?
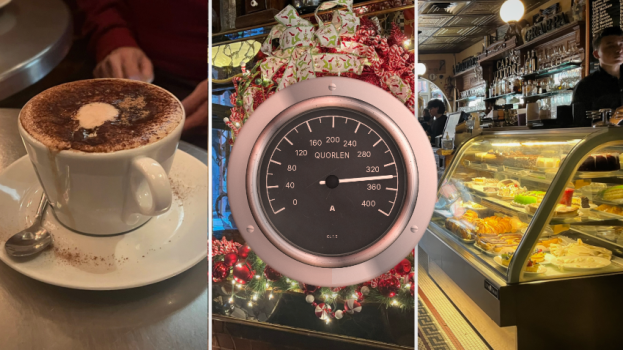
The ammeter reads 340; A
